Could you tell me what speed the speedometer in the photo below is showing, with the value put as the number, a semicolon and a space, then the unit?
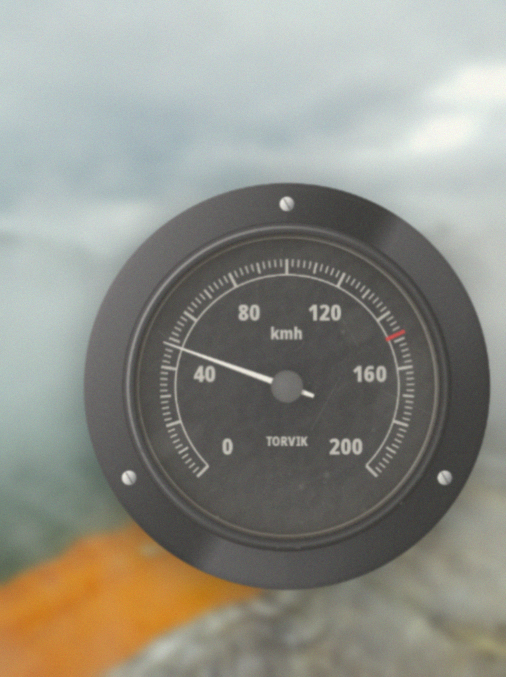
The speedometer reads 48; km/h
